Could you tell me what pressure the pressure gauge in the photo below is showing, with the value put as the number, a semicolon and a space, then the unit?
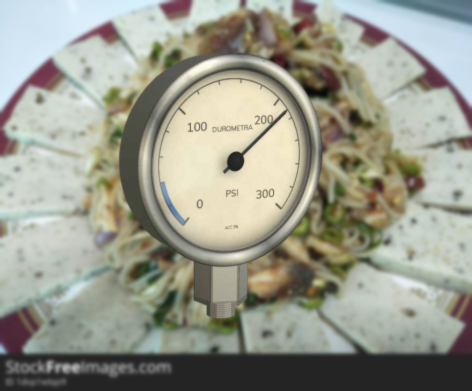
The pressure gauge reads 210; psi
